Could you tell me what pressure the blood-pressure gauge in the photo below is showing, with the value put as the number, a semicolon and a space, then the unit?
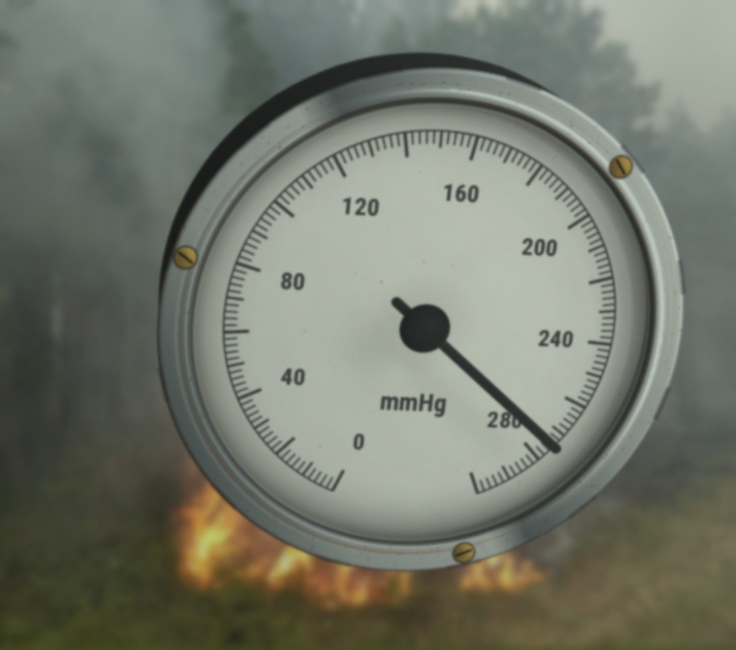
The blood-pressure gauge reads 274; mmHg
